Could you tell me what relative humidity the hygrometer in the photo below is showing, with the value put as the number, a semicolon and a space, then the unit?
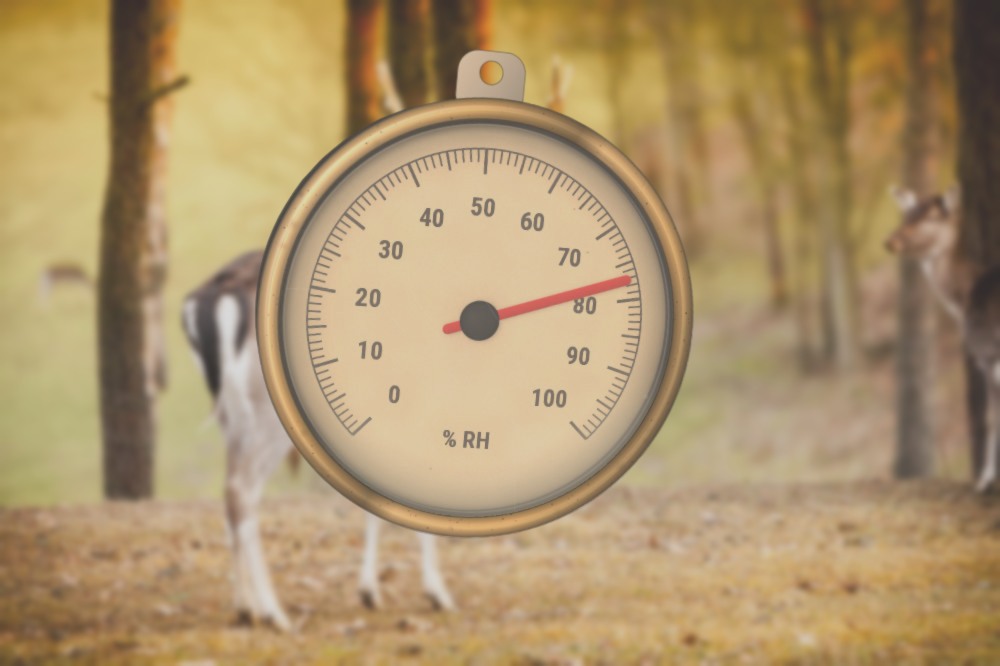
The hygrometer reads 77; %
